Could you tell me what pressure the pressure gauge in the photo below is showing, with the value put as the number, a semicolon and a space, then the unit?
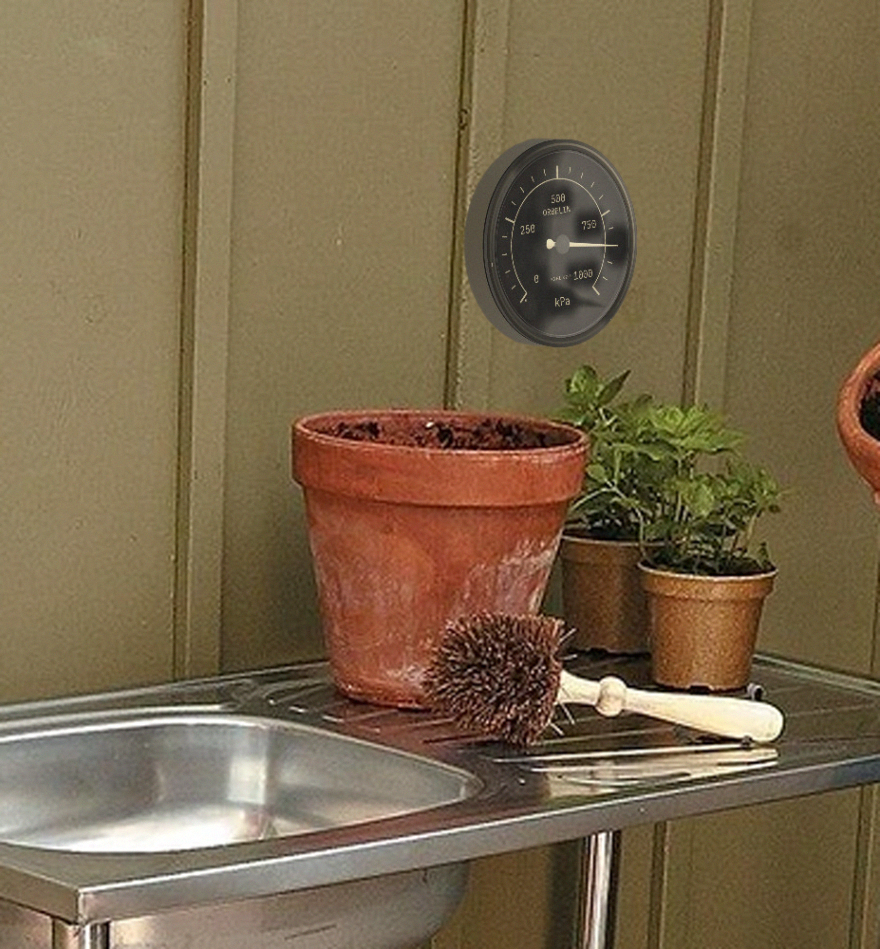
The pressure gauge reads 850; kPa
